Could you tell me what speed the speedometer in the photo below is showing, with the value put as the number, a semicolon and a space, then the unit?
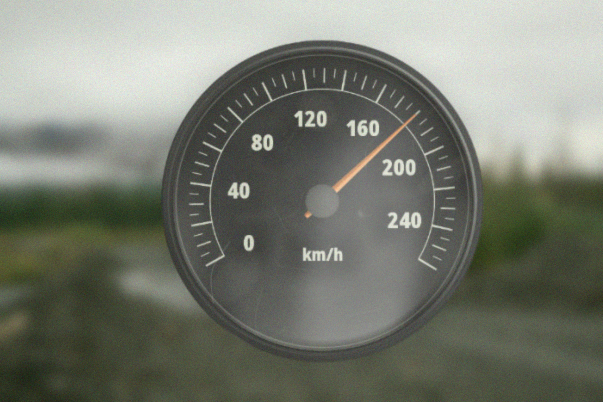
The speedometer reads 180; km/h
